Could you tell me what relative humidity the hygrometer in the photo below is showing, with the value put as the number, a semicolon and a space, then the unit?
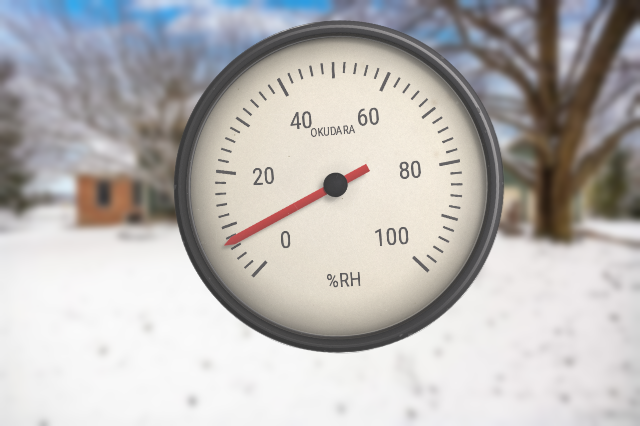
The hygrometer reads 7; %
